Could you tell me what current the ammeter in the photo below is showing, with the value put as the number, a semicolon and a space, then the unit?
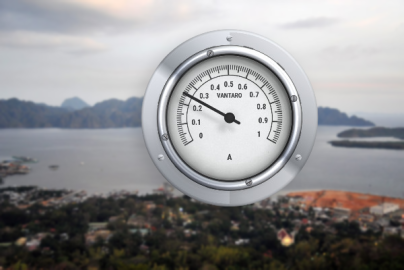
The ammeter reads 0.25; A
